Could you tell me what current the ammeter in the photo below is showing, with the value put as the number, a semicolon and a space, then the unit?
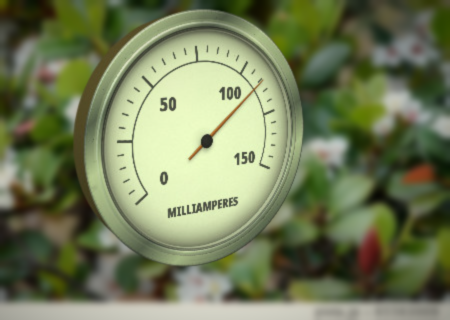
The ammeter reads 110; mA
